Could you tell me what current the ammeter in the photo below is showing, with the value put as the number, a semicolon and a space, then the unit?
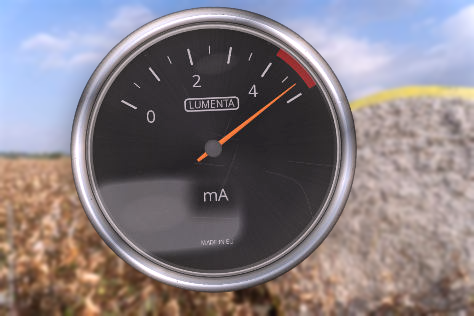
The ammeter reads 4.75; mA
